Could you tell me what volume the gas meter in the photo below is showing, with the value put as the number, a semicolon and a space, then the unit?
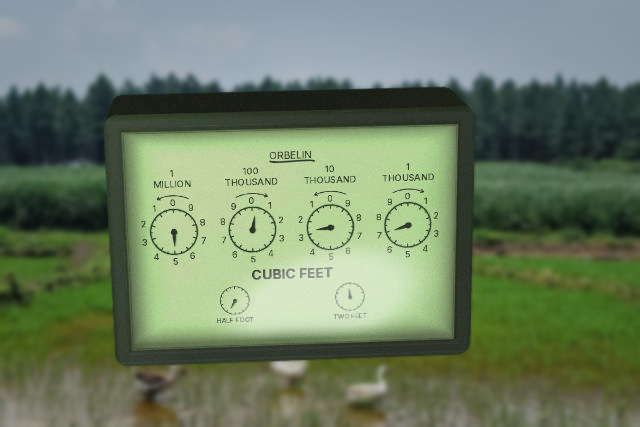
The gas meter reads 502700; ft³
